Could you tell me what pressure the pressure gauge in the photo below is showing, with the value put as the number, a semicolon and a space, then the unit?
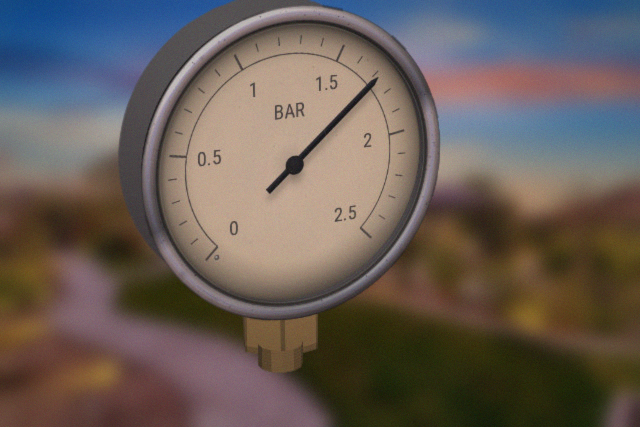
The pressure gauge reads 1.7; bar
